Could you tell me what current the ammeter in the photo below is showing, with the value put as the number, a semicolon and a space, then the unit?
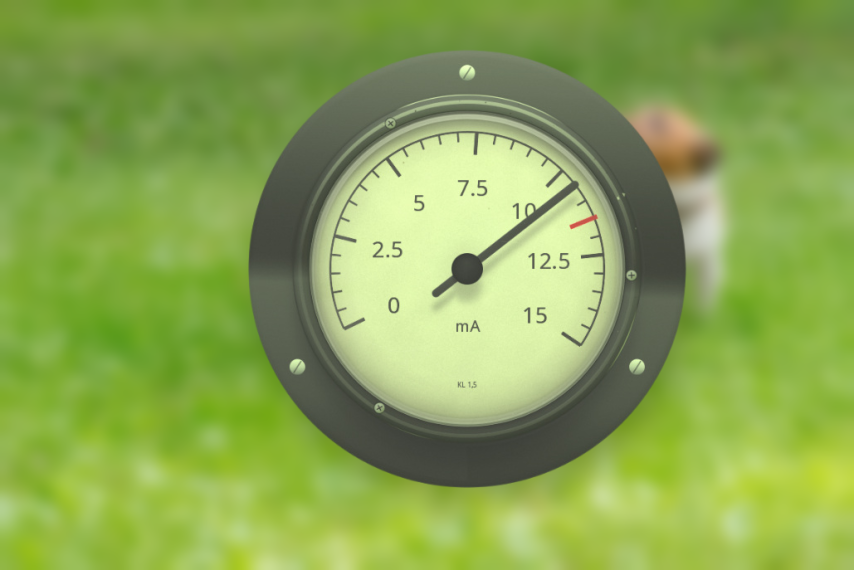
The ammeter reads 10.5; mA
